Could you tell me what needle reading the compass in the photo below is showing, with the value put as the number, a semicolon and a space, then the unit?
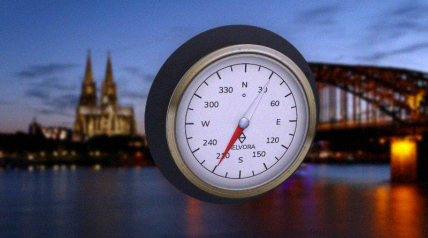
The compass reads 210; °
